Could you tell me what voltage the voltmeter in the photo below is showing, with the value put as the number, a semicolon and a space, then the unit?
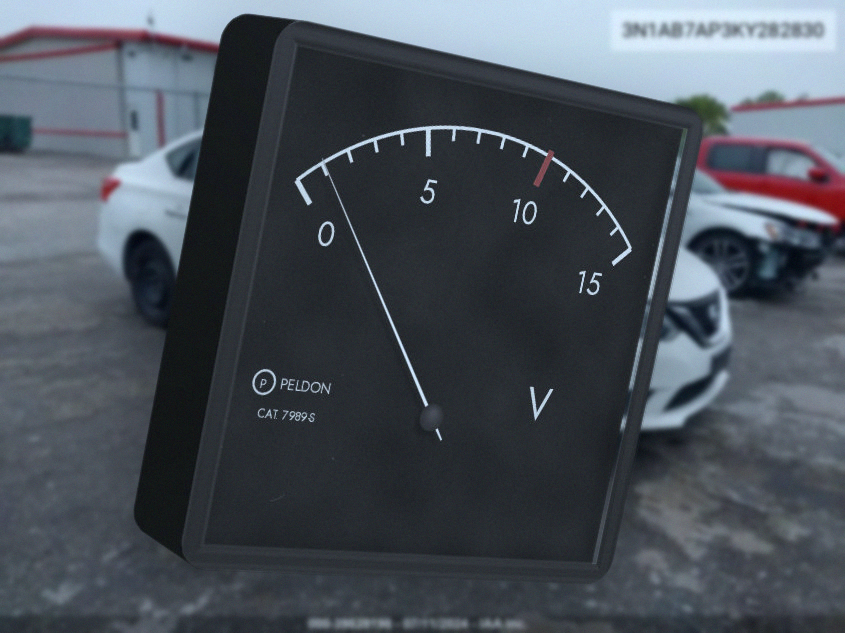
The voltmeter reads 1; V
